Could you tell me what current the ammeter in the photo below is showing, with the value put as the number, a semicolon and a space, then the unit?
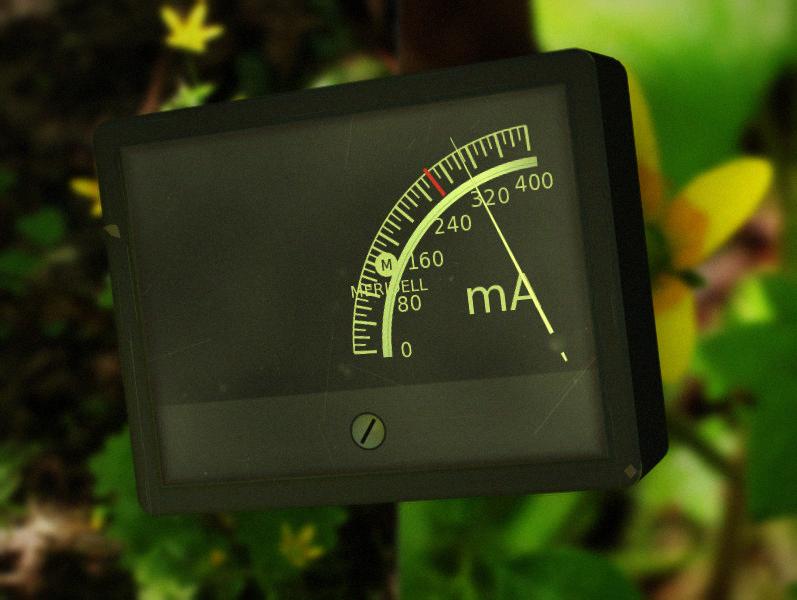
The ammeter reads 310; mA
